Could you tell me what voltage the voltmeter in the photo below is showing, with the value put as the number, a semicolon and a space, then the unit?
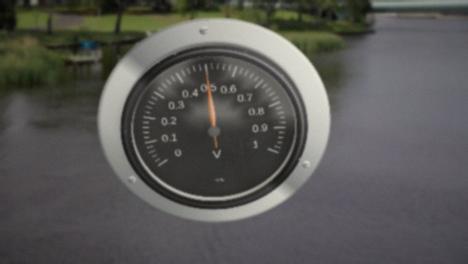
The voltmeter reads 0.5; V
